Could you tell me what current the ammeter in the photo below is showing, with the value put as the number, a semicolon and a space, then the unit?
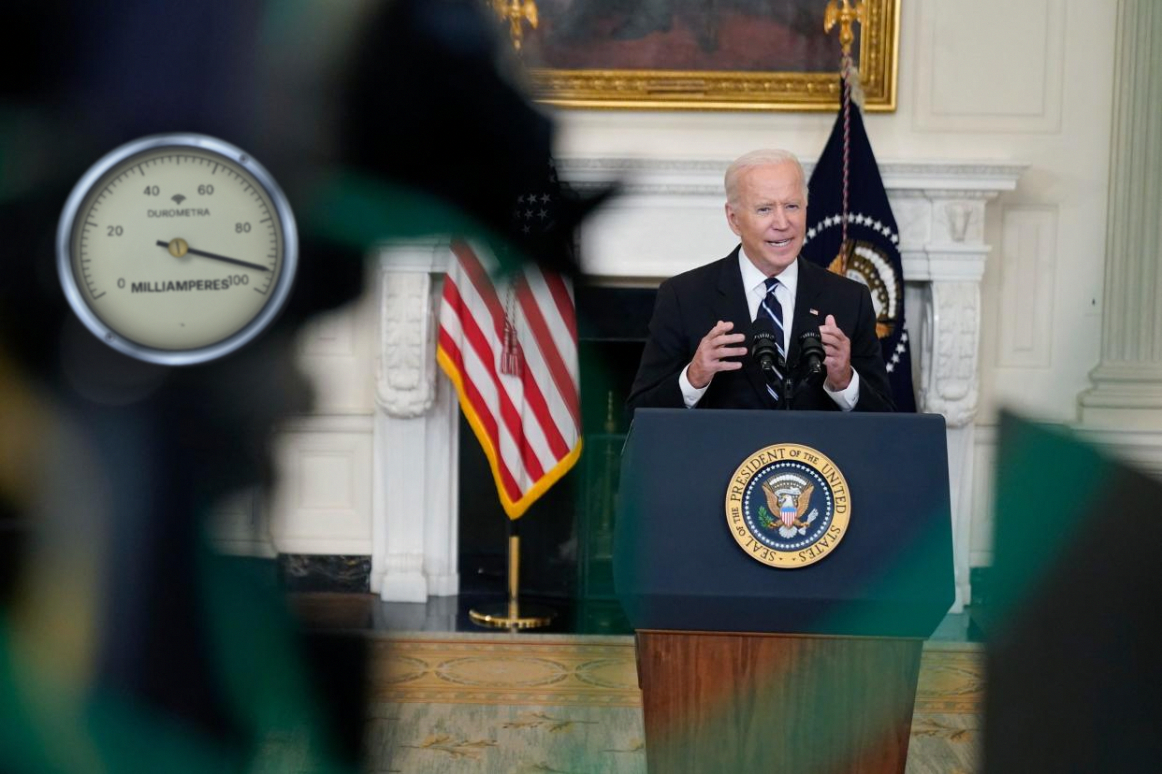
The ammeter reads 94; mA
